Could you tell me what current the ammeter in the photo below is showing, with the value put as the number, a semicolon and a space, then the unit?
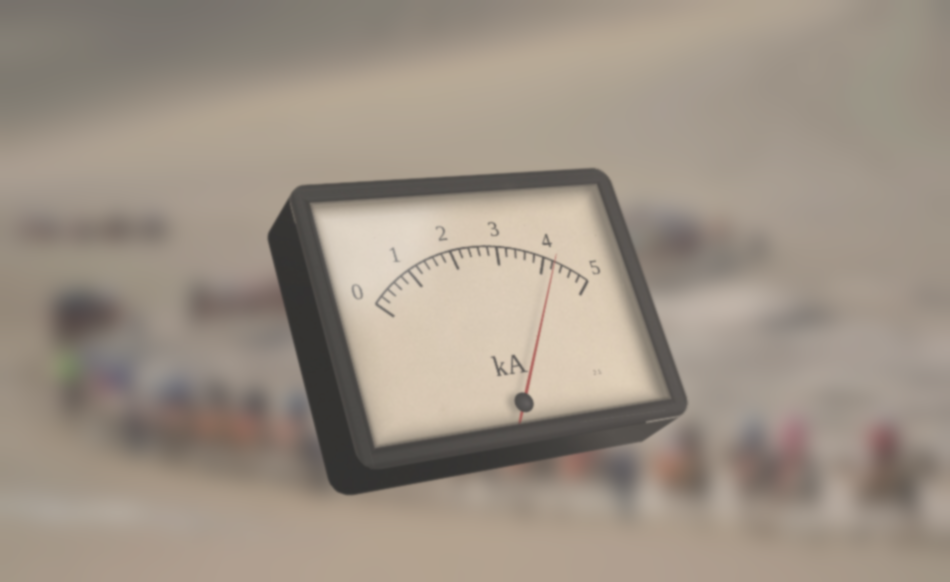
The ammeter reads 4.2; kA
